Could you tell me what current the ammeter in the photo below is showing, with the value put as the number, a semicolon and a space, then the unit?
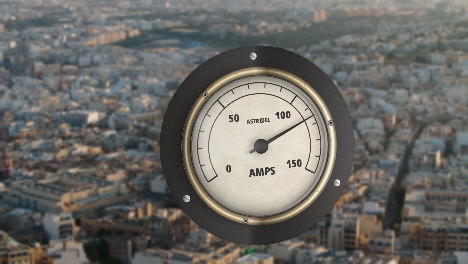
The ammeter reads 115; A
